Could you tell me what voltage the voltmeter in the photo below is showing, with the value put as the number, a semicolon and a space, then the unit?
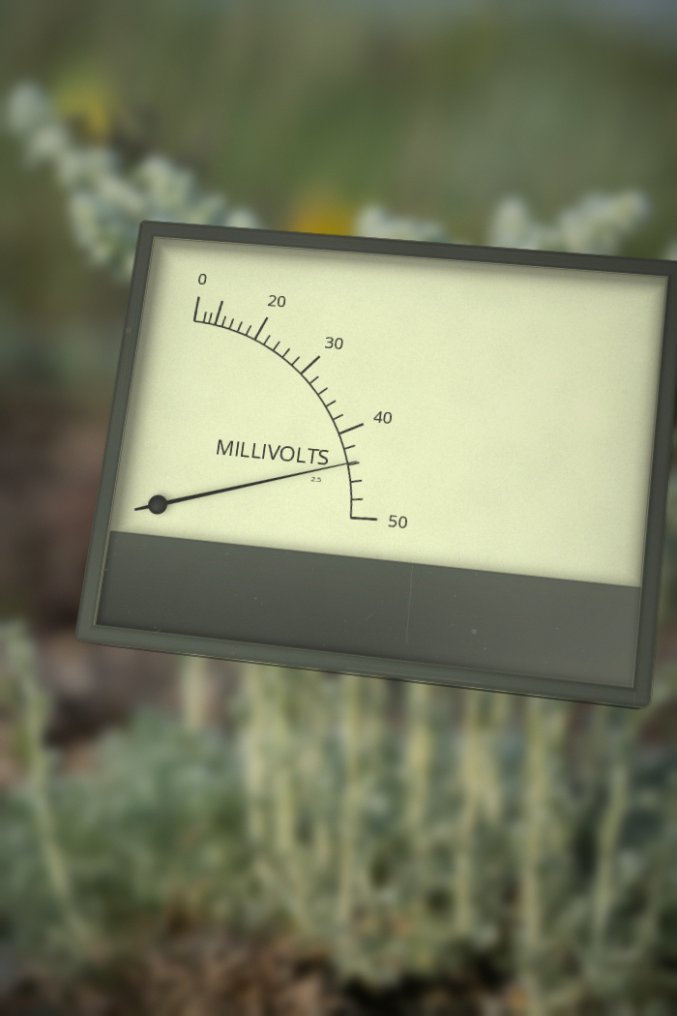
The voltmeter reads 44; mV
